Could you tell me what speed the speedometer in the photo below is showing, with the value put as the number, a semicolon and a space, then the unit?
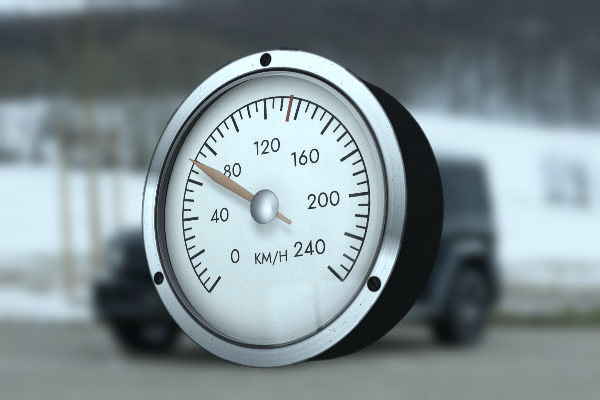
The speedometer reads 70; km/h
